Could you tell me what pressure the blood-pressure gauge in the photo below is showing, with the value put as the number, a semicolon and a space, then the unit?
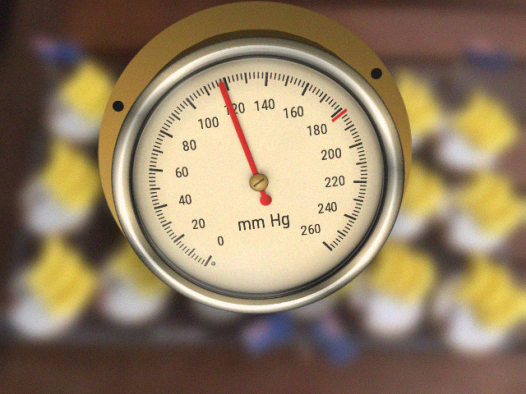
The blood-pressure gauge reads 118; mmHg
